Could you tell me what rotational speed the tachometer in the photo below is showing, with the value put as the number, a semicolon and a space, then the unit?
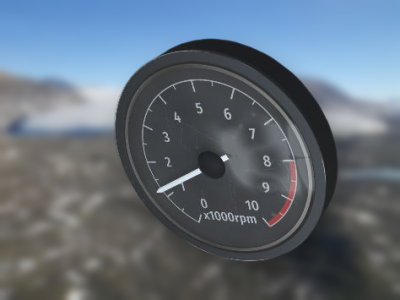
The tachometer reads 1250; rpm
